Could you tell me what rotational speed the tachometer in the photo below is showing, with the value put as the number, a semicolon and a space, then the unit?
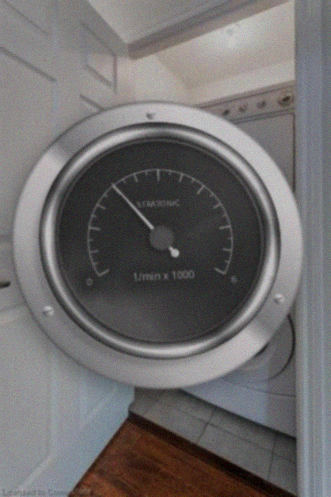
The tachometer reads 2000; rpm
